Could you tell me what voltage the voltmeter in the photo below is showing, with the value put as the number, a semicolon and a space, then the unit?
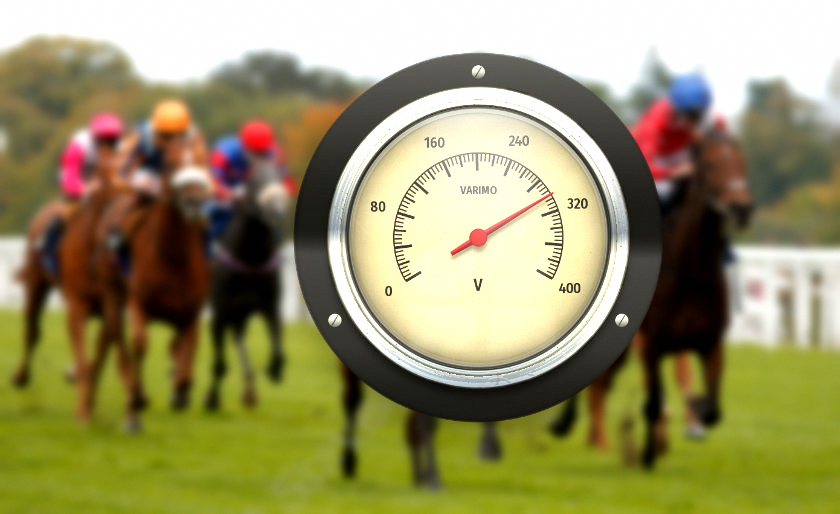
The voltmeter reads 300; V
